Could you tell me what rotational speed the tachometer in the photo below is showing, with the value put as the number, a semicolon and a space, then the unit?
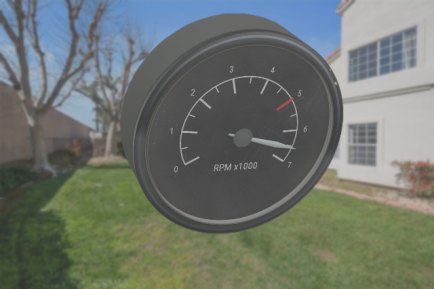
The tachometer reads 6500; rpm
